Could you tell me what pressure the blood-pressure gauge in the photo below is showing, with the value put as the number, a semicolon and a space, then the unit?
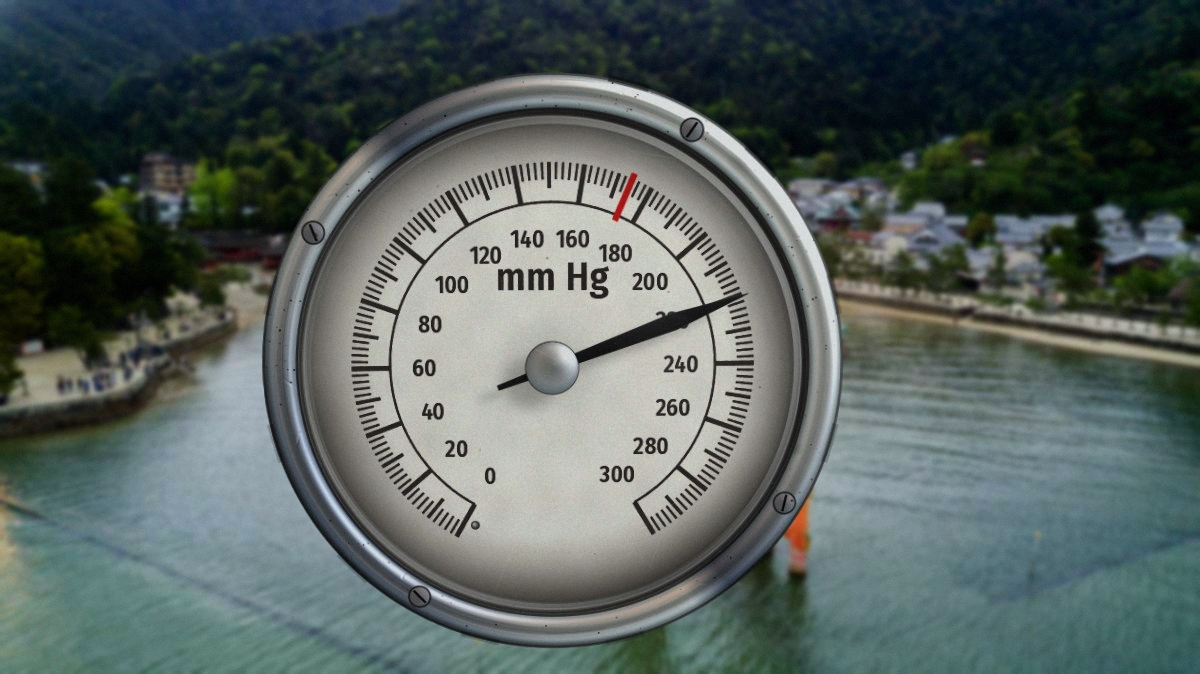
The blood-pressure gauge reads 220; mmHg
